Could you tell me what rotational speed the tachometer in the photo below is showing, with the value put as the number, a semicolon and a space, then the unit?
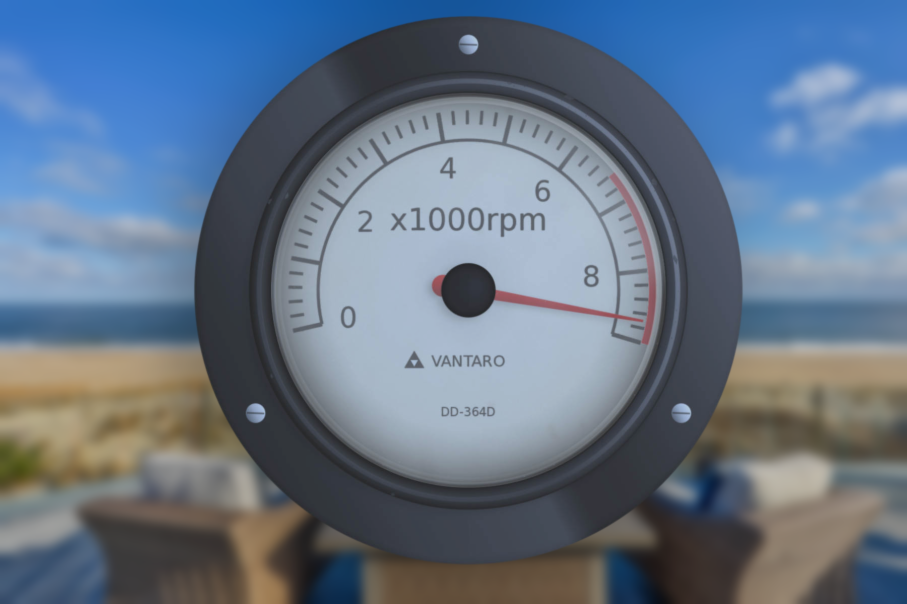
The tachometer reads 8700; rpm
